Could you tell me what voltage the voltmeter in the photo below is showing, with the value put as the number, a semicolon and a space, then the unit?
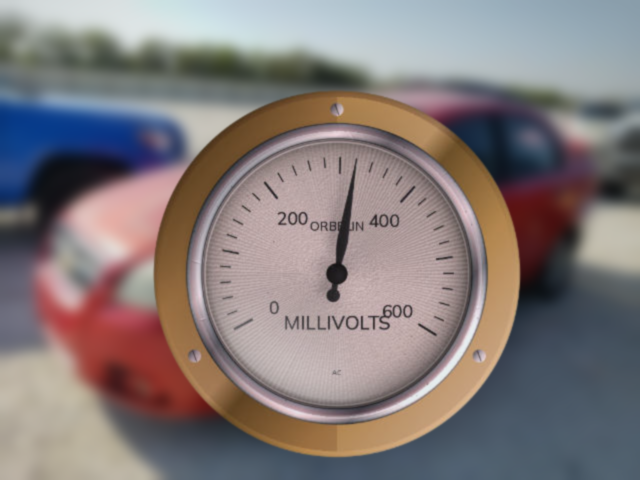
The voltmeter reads 320; mV
